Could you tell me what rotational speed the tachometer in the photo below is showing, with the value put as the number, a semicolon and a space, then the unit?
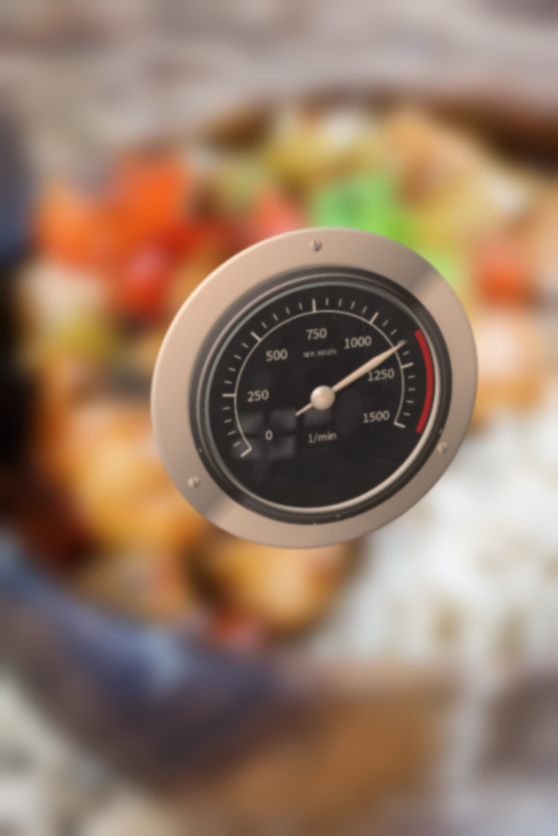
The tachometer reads 1150; rpm
